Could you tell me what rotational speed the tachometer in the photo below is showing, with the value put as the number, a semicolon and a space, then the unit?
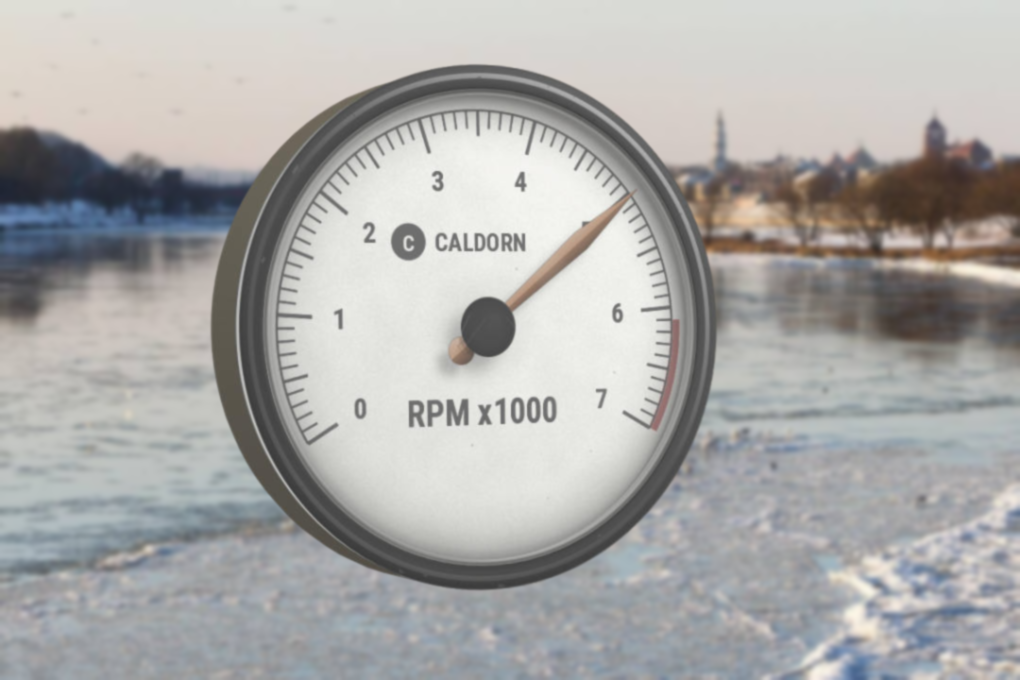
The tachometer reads 5000; rpm
